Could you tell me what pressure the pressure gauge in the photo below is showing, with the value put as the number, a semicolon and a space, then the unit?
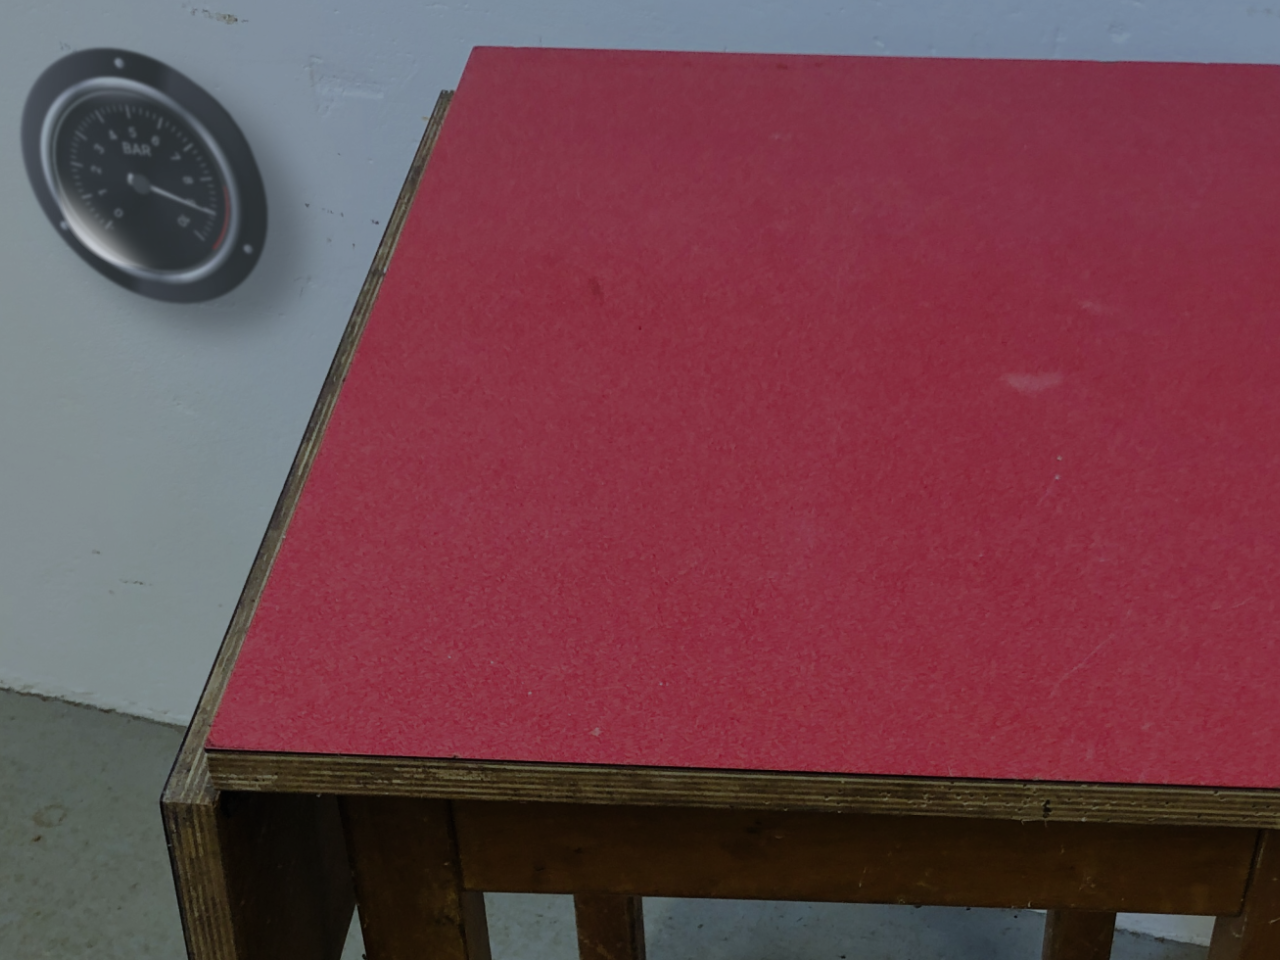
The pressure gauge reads 9; bar
